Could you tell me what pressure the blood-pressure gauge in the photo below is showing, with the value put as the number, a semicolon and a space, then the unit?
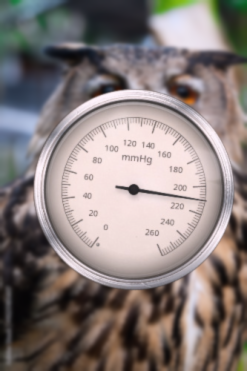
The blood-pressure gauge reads 210; mmHg
